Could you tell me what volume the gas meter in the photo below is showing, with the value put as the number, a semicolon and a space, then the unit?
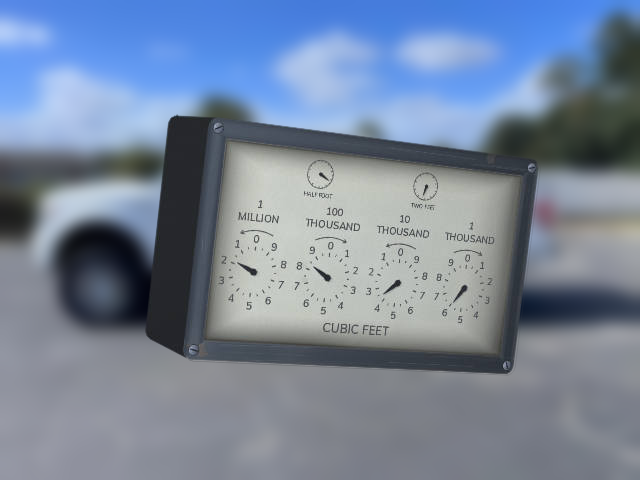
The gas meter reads 183600; ft³
